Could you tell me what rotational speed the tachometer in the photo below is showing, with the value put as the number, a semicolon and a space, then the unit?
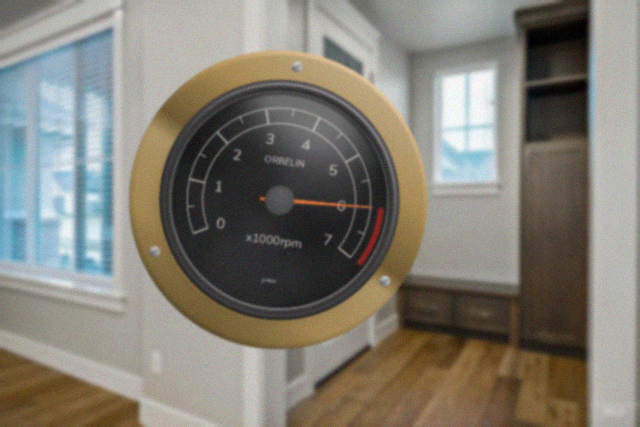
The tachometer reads 6000; rpm
